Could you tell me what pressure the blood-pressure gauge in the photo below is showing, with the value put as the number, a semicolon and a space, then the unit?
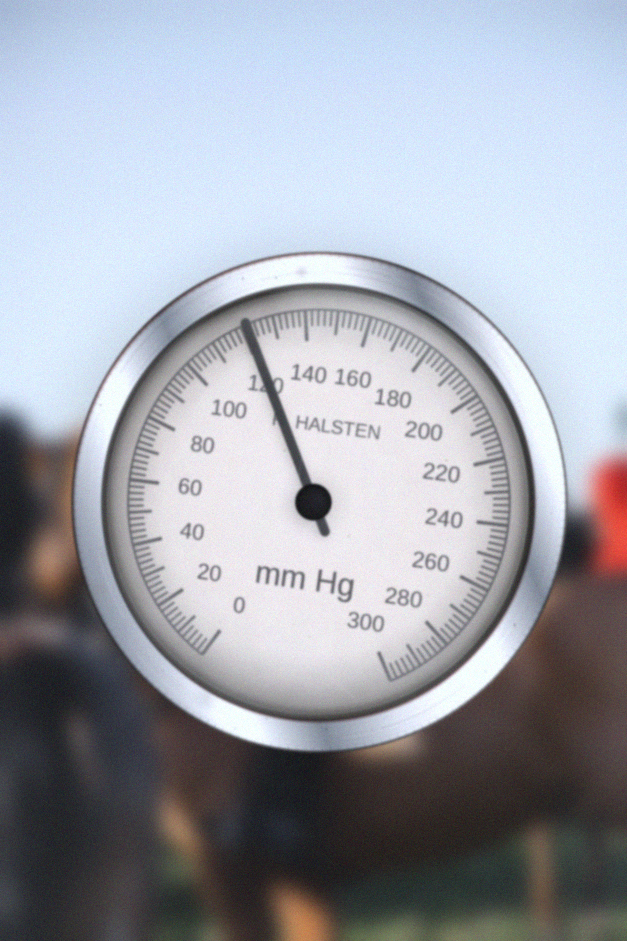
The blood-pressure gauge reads 122; mmHg
